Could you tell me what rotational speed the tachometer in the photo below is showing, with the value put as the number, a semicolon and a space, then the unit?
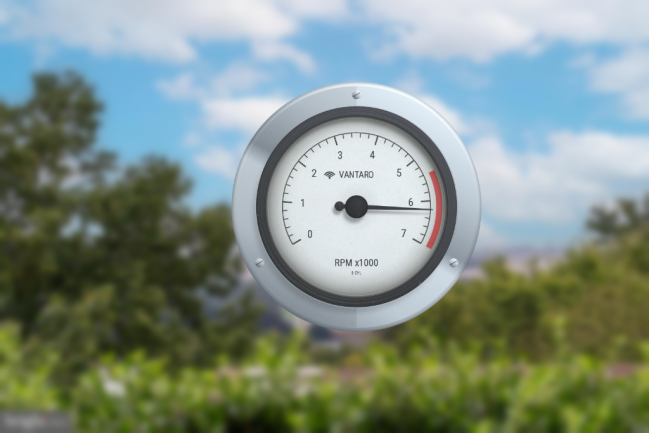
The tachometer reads 6200; rpm
